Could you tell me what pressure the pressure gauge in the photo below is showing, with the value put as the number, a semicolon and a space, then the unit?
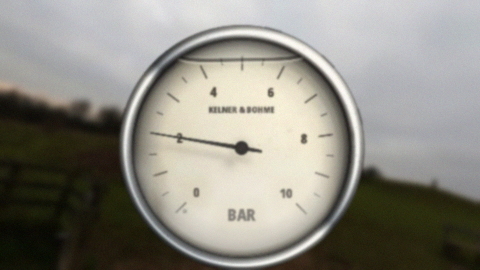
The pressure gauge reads 2; bar
